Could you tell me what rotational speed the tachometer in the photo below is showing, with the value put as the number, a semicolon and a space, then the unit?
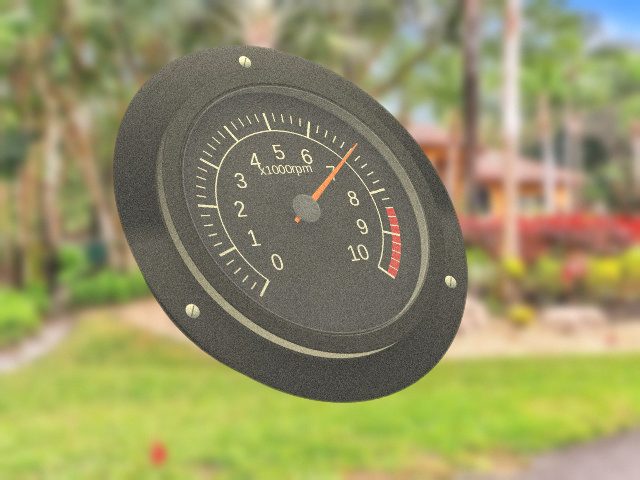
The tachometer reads 7000; rpm
